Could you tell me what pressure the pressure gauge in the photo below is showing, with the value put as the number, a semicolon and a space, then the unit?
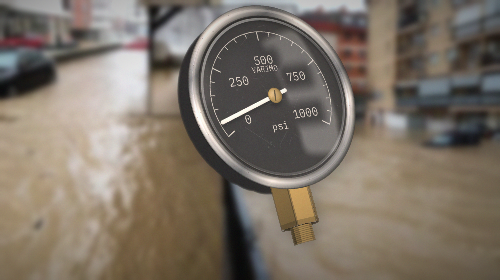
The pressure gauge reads 50; psi
